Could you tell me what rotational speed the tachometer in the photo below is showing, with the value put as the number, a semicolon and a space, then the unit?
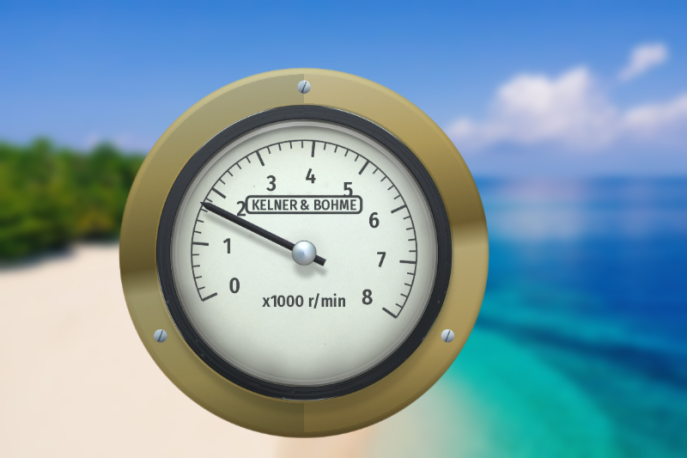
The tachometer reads 1700; rpm
